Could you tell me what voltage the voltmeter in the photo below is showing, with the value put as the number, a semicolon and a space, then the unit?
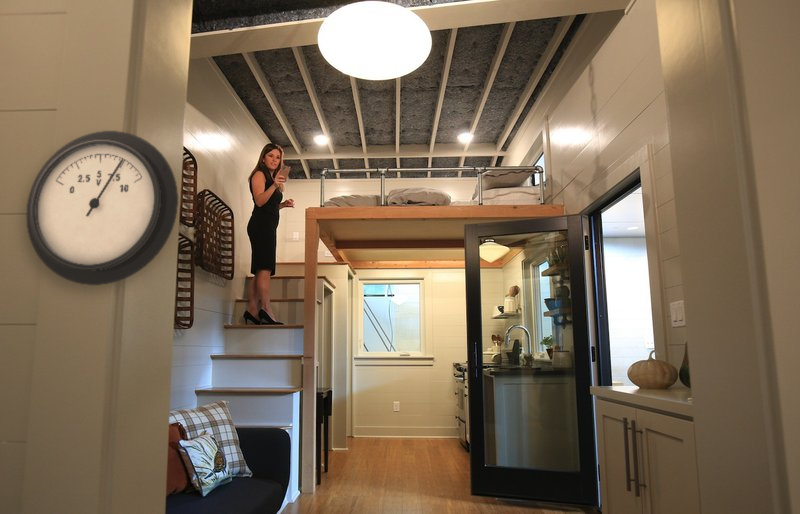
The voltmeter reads 7.5; V
